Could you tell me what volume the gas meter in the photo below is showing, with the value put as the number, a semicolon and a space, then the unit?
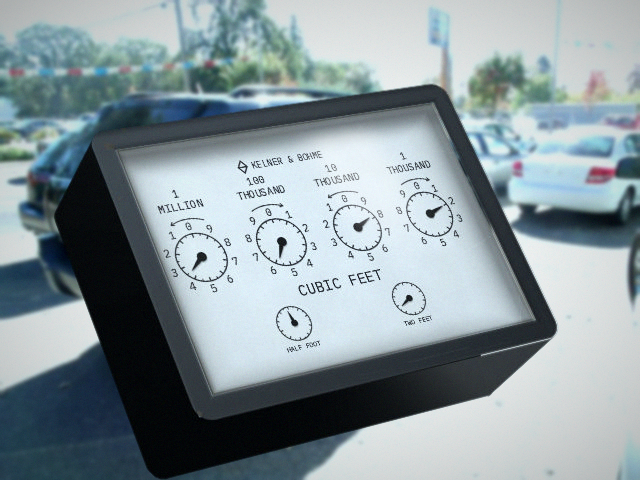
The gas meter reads 358200; ft³
